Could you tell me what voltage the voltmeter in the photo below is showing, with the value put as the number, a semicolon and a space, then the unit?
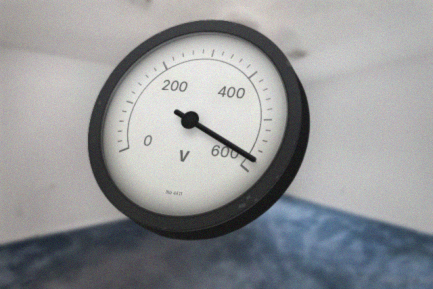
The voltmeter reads 580; V
